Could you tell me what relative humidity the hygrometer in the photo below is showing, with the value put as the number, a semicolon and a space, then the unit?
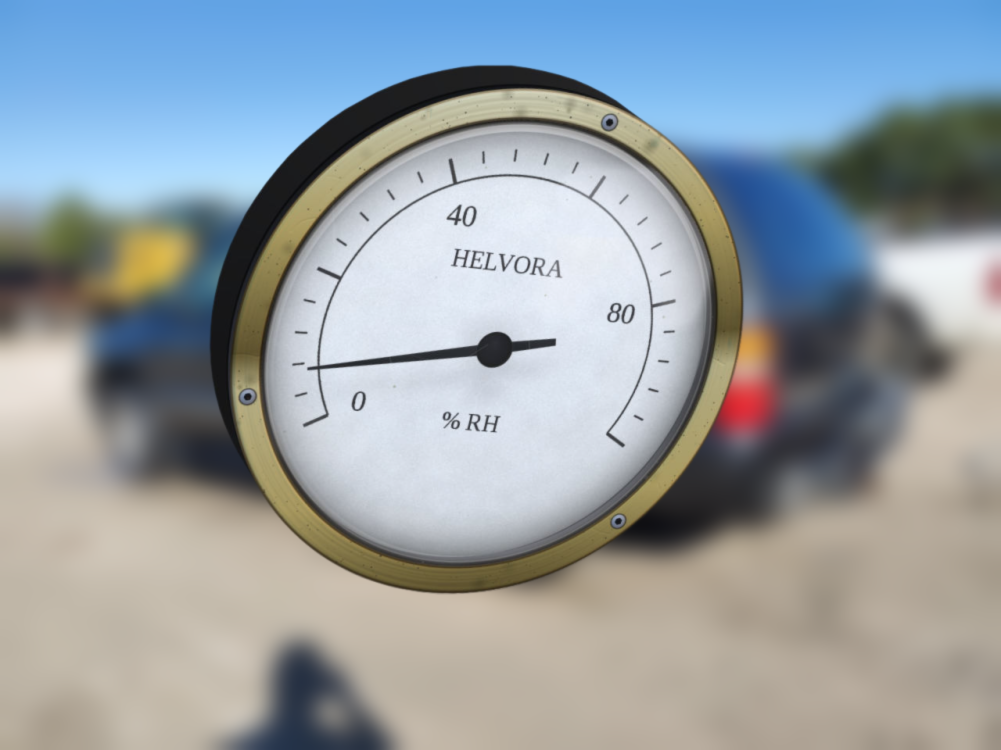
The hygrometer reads 8; %
